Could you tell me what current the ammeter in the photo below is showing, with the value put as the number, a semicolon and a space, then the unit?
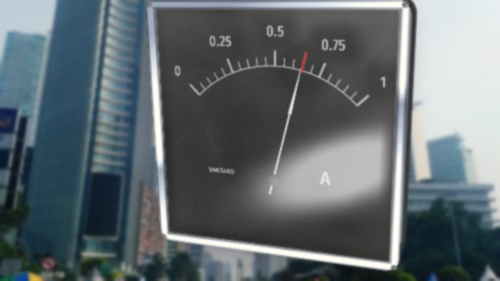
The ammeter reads 0.65; A
